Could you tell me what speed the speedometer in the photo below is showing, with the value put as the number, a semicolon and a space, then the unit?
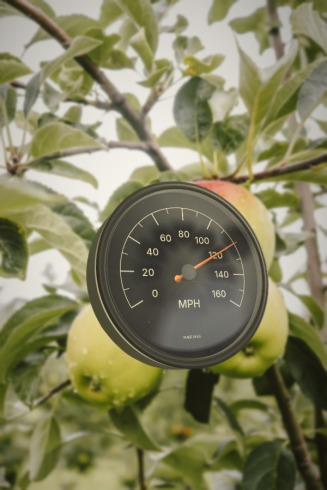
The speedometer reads 120; mph
